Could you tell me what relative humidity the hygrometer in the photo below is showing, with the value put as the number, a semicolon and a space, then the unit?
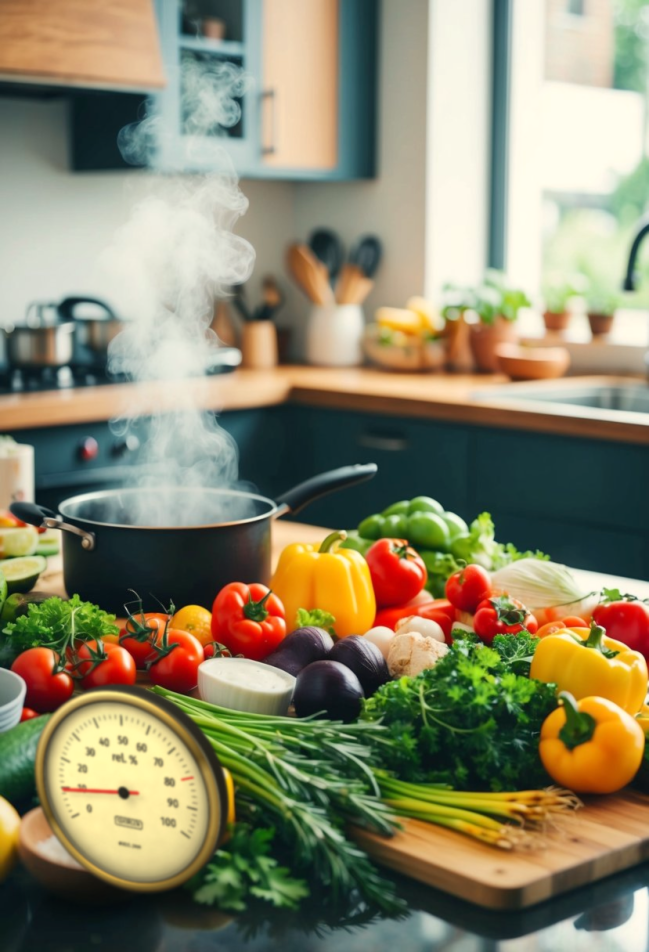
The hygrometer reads 10; %
